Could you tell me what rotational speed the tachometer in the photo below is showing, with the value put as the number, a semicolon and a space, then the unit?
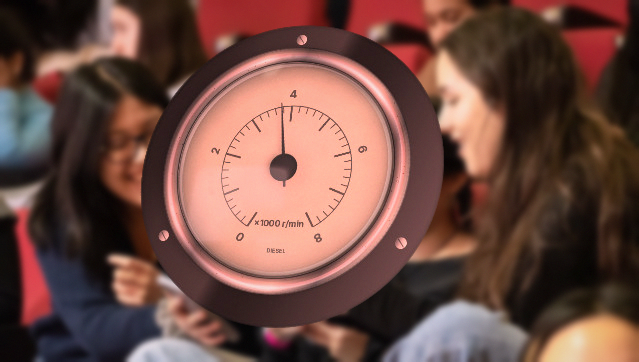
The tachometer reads 3800; rpm
